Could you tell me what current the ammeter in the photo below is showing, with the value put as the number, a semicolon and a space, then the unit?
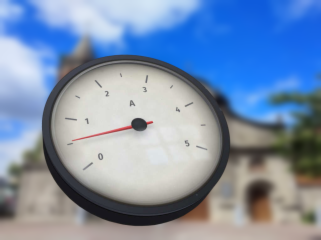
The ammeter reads 0.5; A
